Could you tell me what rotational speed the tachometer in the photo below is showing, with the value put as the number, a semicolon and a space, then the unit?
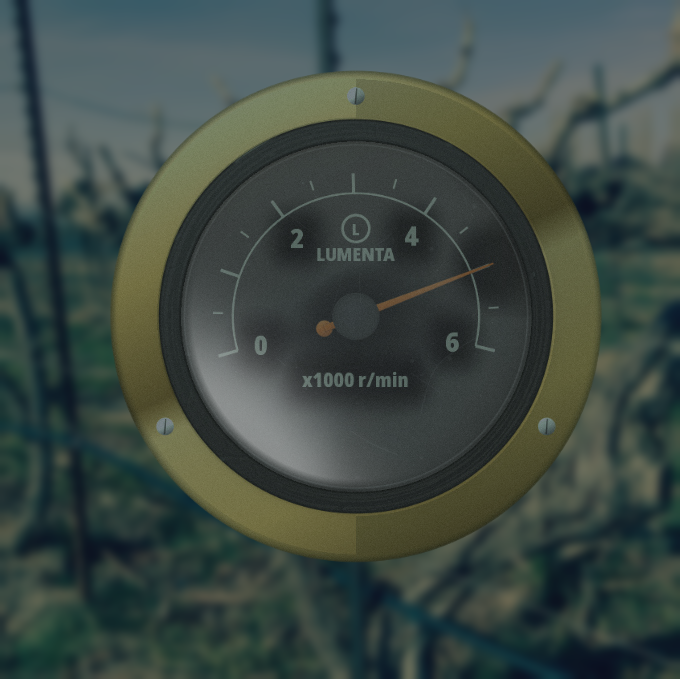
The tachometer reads 5000; rpm
